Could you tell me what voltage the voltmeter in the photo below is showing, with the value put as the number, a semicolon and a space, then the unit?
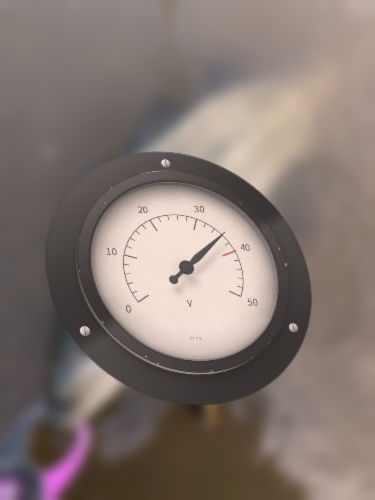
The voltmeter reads 36; V
